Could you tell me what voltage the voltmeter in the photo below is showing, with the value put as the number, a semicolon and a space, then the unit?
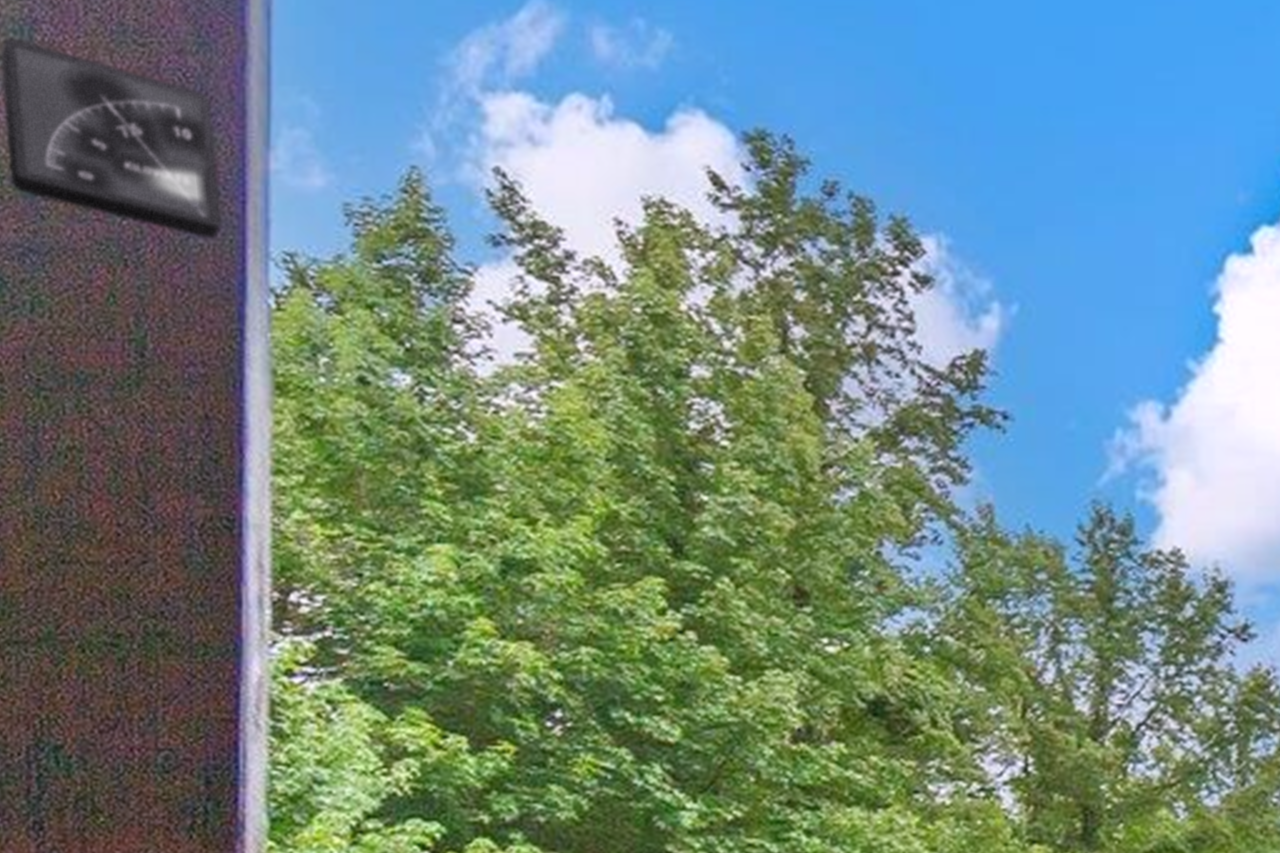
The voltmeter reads 7.5; kV
